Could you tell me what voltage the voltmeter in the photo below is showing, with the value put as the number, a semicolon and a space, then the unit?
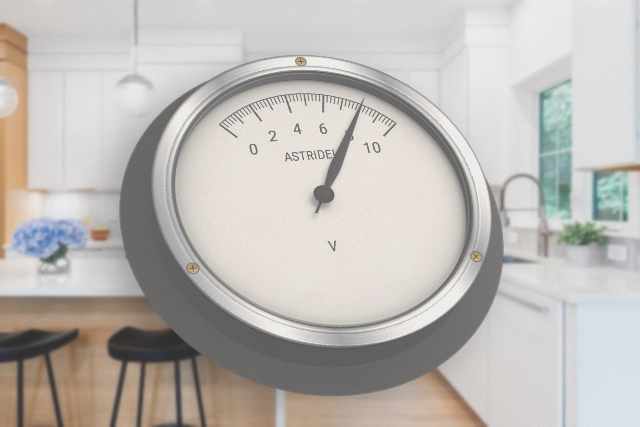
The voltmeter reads 8; V
